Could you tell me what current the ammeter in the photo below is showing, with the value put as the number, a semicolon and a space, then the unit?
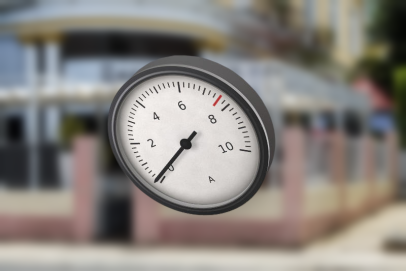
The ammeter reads 0.2; A
